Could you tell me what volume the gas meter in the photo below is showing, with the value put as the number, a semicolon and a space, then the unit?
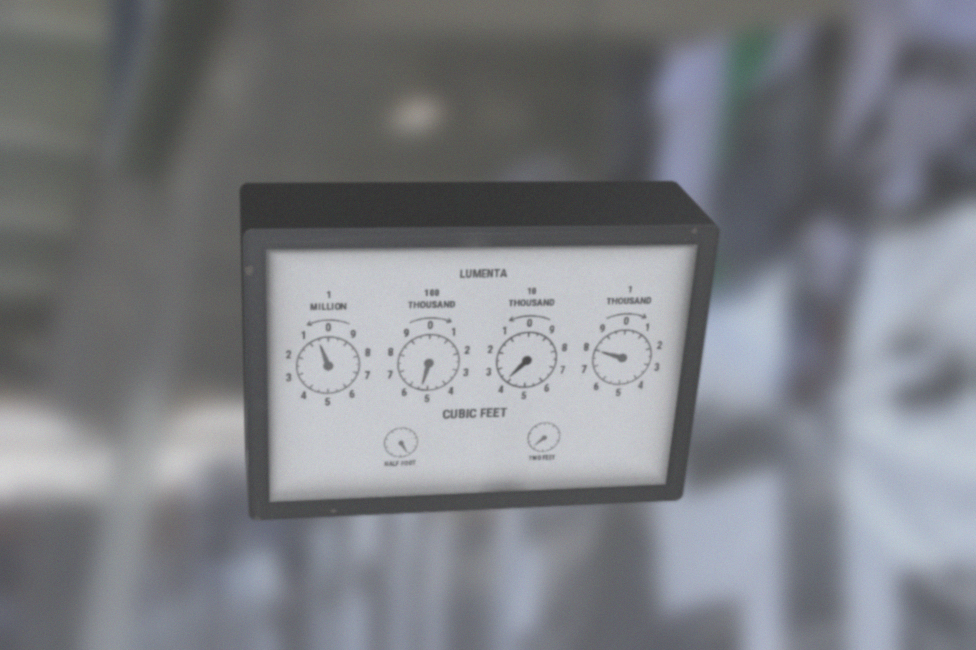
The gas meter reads 53800; ft³
